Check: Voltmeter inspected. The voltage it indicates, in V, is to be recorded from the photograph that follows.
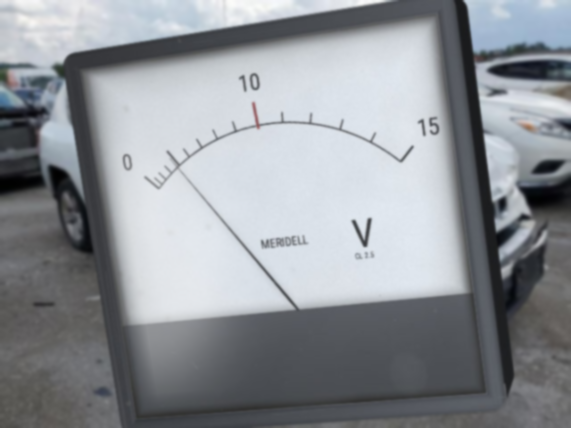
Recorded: 5 V
